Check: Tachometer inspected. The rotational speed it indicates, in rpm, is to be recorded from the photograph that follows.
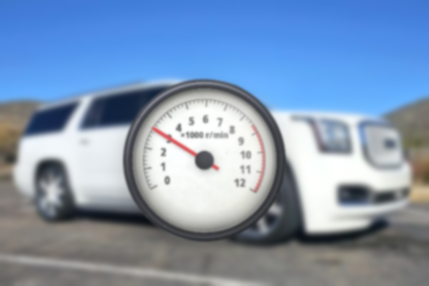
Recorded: 3000 rpm
